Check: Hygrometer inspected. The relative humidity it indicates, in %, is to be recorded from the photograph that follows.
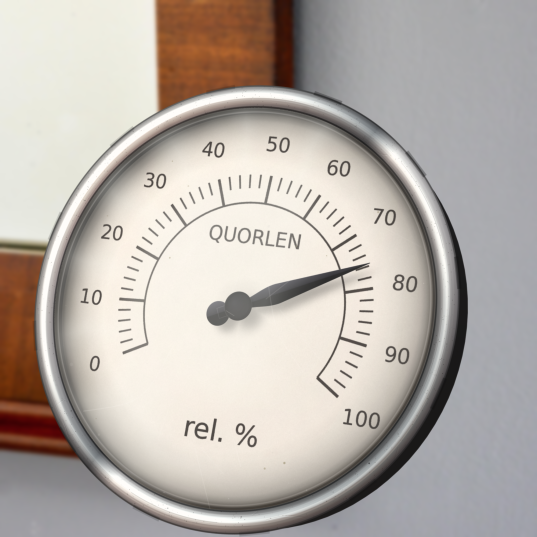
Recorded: 76 %
